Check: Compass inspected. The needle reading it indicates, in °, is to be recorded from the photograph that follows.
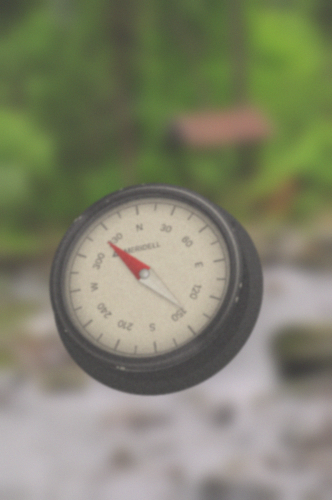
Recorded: 322.5 °
